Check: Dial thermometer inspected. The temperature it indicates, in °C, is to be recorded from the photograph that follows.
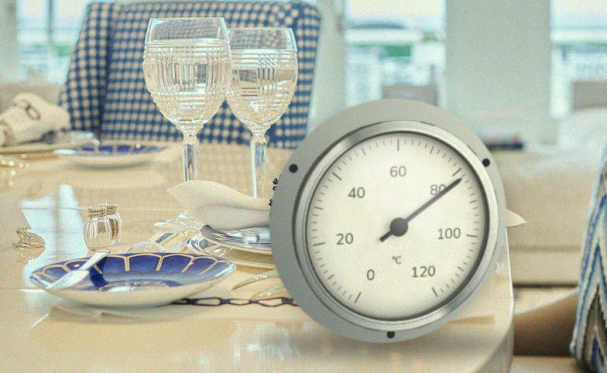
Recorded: 82 °C
